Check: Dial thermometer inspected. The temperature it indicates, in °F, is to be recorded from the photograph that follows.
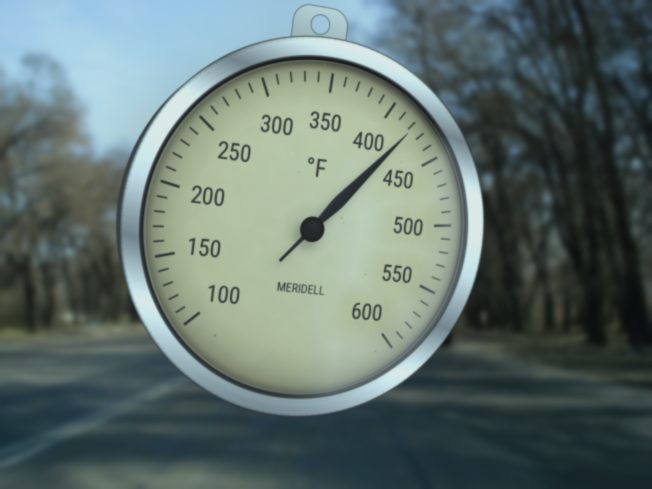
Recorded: 420 °F
